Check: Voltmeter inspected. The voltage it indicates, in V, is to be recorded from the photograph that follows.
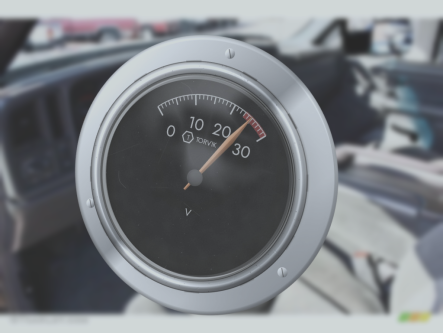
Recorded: 25 V
